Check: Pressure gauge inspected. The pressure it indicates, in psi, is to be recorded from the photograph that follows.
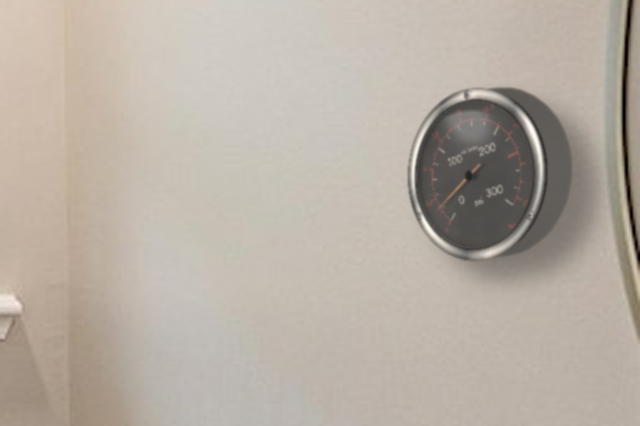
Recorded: 20 psi
